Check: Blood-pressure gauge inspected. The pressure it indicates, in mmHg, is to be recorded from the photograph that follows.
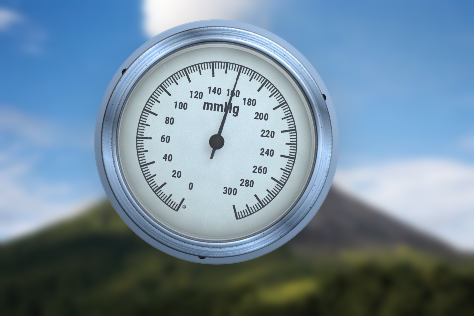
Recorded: 160 mmHg
